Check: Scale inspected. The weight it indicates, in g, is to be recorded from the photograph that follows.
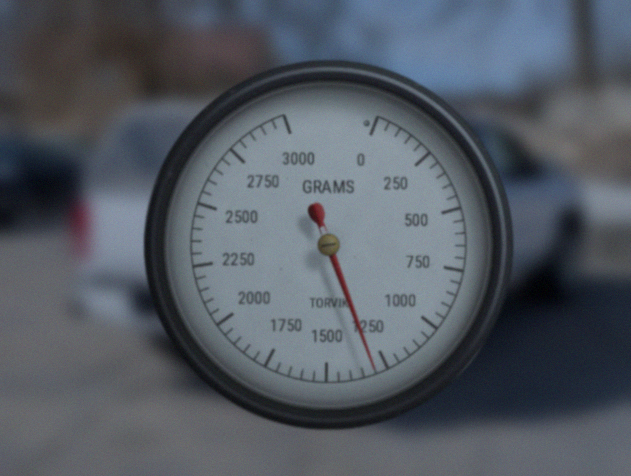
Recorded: 1300 g
